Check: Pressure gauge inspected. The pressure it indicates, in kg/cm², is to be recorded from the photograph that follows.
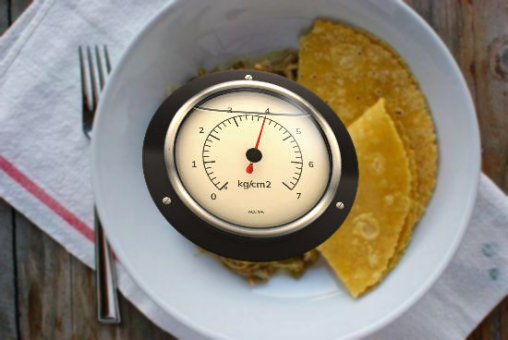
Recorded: 4 kg/cm²
